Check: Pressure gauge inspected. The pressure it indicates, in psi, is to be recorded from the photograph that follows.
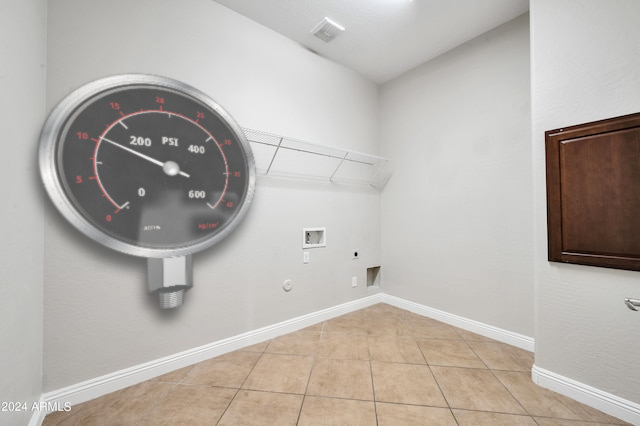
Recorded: 150 psi
